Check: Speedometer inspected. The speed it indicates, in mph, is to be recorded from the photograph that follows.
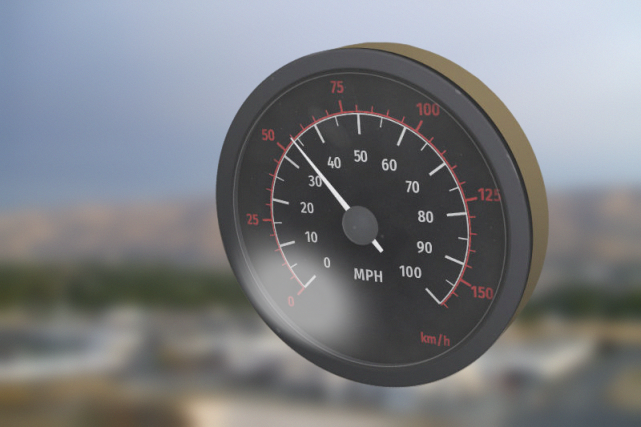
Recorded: 35 mph
